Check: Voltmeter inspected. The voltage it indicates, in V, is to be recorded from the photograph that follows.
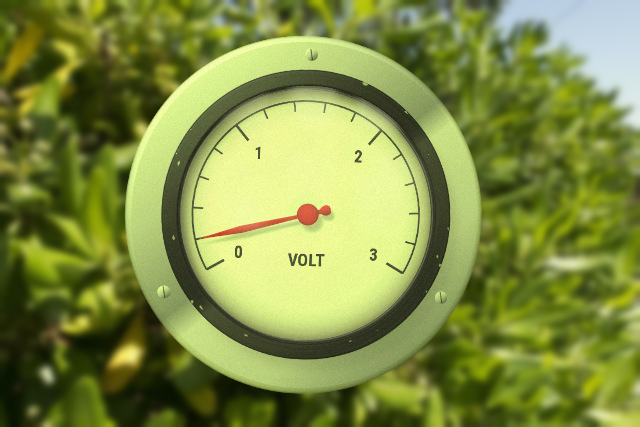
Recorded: 0.2 V
